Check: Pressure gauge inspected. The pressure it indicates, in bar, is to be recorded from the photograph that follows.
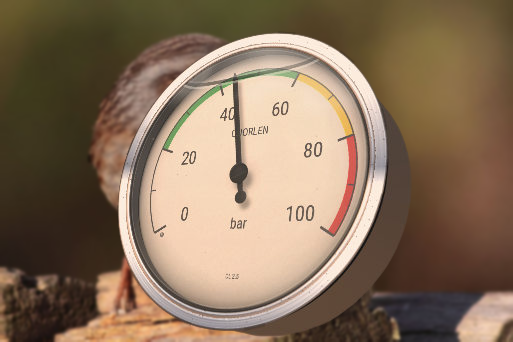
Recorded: 45 bar
